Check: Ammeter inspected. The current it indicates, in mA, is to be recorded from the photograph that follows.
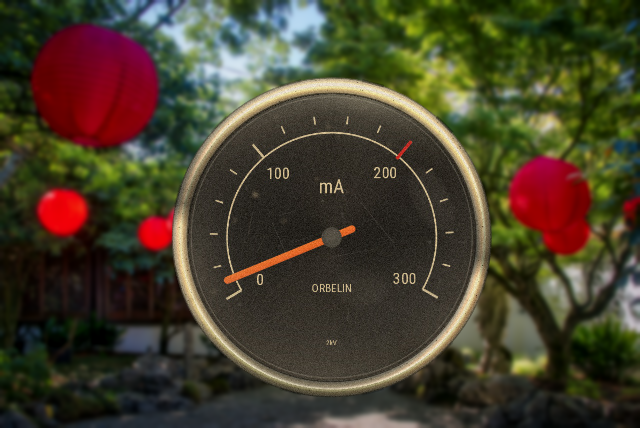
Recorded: 10 mA
